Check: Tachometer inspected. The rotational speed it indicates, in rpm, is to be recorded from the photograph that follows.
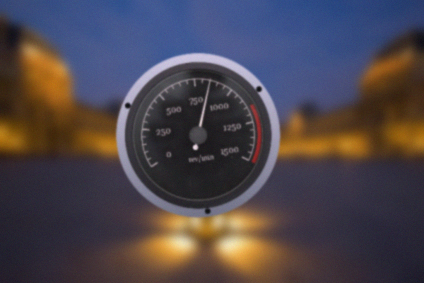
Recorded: 850 rpm
